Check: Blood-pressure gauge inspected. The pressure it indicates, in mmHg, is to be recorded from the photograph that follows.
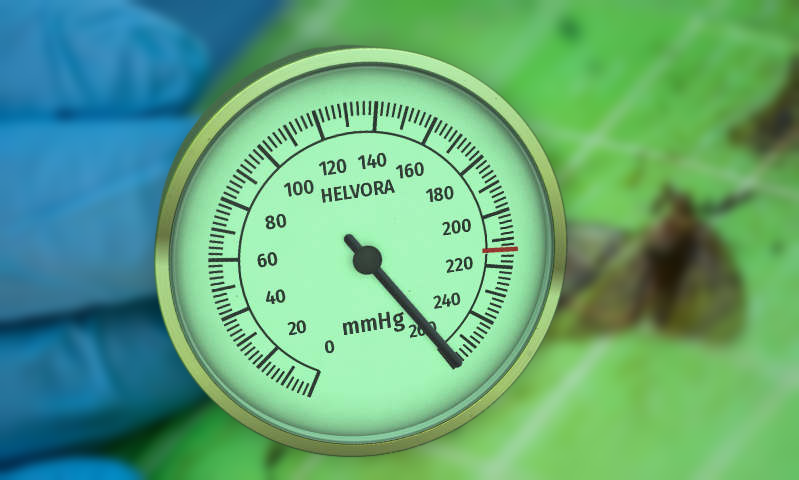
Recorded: 258 mmHg
